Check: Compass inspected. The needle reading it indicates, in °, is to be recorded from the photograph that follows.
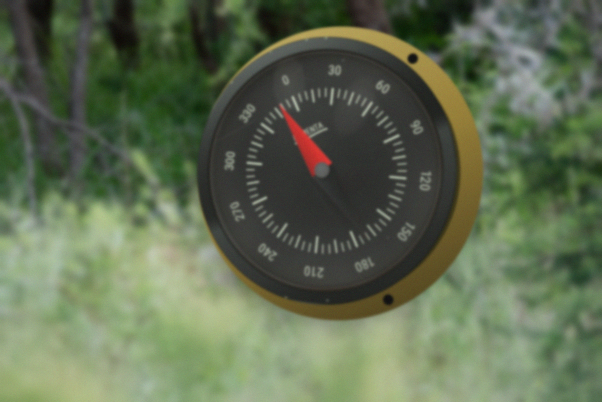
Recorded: 350 °
